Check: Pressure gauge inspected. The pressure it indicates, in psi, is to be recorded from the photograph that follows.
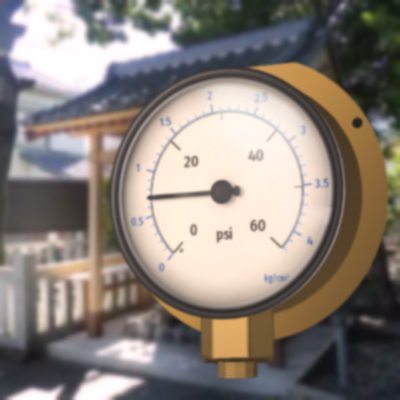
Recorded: 10 psi
